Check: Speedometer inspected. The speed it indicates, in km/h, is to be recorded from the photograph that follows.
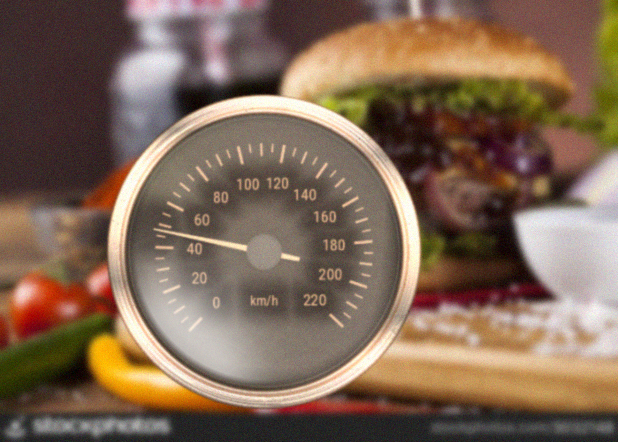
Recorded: 47.5 km/h
